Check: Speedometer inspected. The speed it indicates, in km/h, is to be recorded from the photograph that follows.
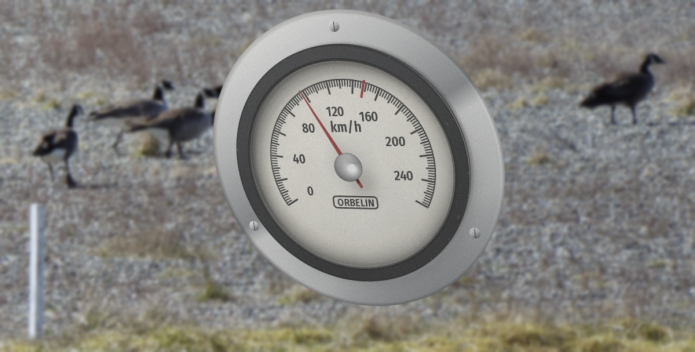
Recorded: 100 km/h
